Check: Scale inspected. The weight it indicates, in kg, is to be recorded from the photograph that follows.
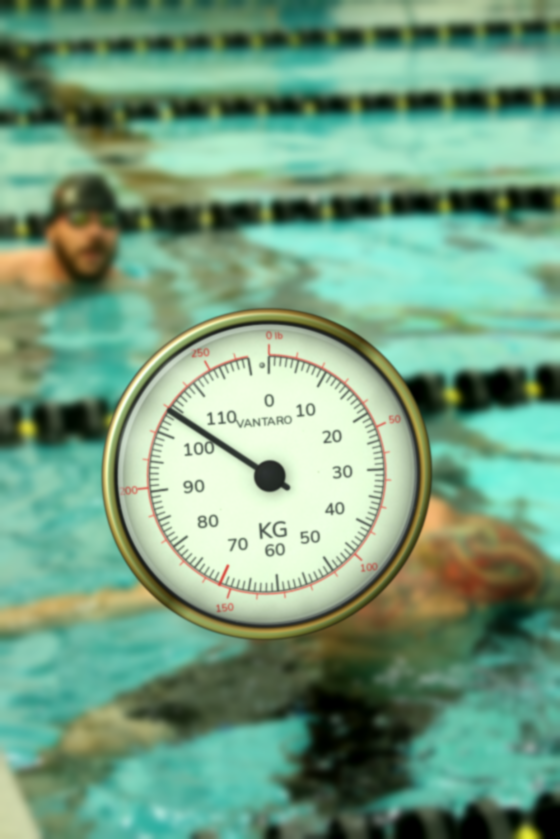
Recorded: 104 kg
